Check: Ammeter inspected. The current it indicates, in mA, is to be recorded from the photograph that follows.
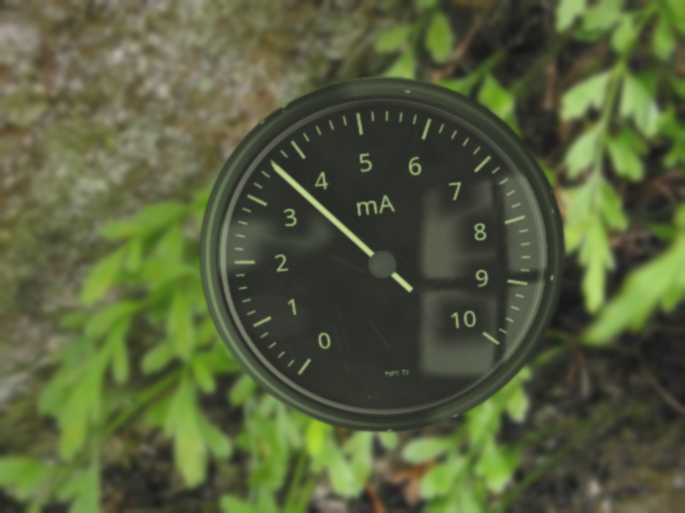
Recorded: 3.6 mA
